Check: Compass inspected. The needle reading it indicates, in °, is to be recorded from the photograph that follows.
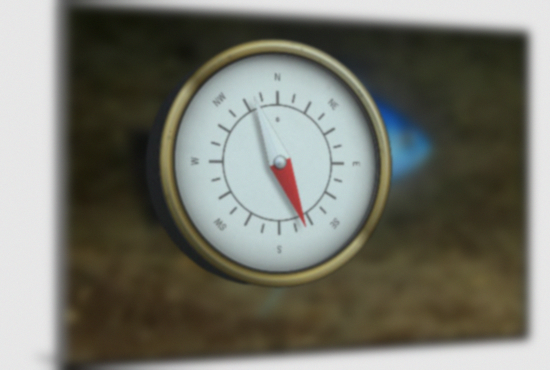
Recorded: 157.5 °
